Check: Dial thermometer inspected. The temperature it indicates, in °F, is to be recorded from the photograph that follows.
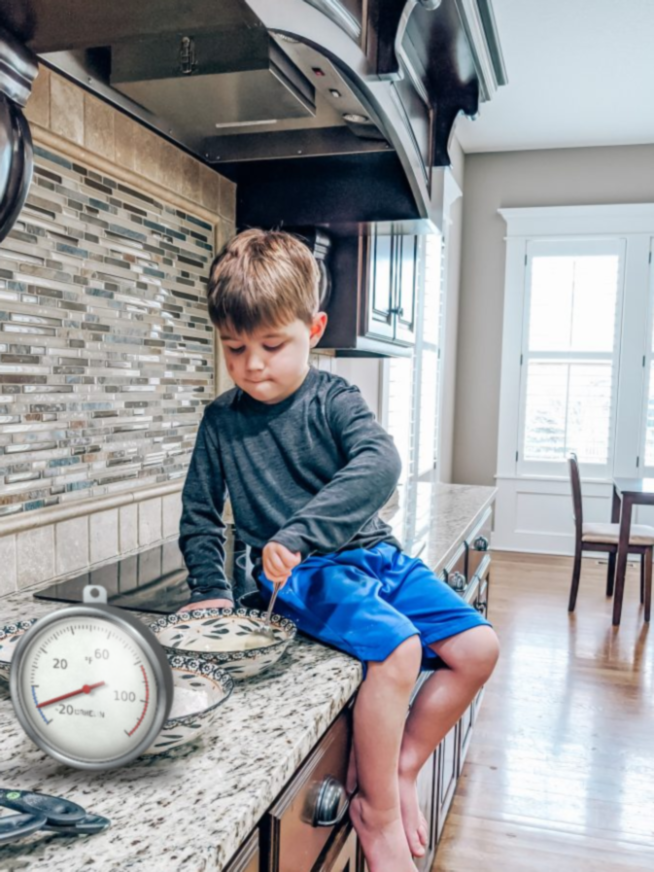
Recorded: -10 °F
